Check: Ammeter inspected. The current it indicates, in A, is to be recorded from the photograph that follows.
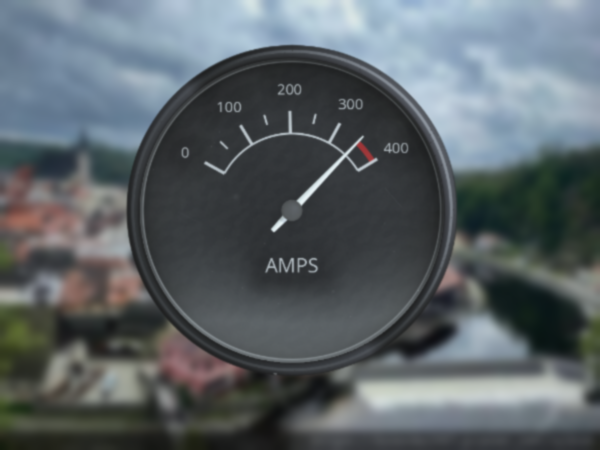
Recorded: 350 A
